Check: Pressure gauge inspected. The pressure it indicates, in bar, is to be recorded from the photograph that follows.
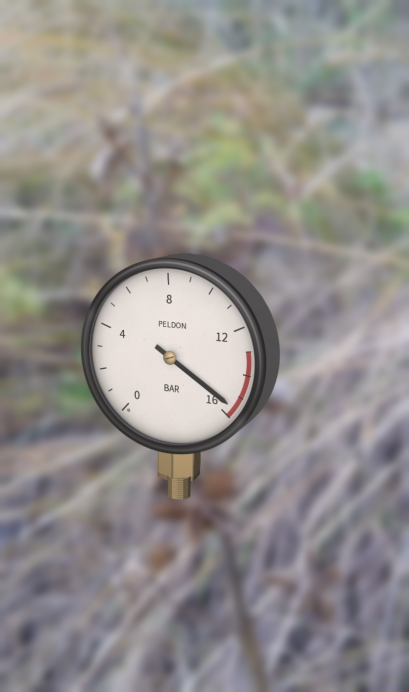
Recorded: 15.5 bar
